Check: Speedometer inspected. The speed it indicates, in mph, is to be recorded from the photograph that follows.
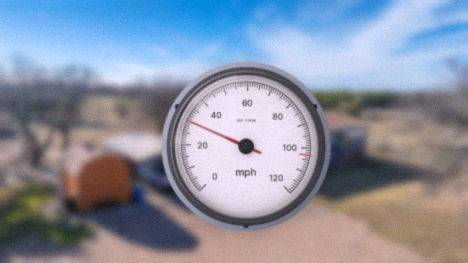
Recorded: 30 mph
